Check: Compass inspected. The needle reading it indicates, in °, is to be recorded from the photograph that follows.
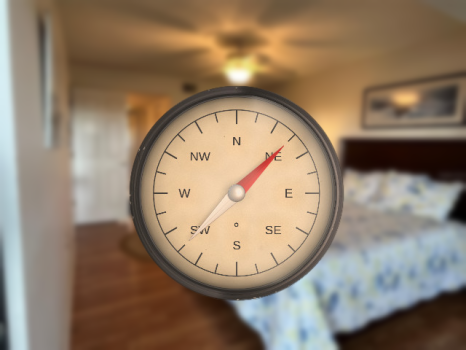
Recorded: 45 °
